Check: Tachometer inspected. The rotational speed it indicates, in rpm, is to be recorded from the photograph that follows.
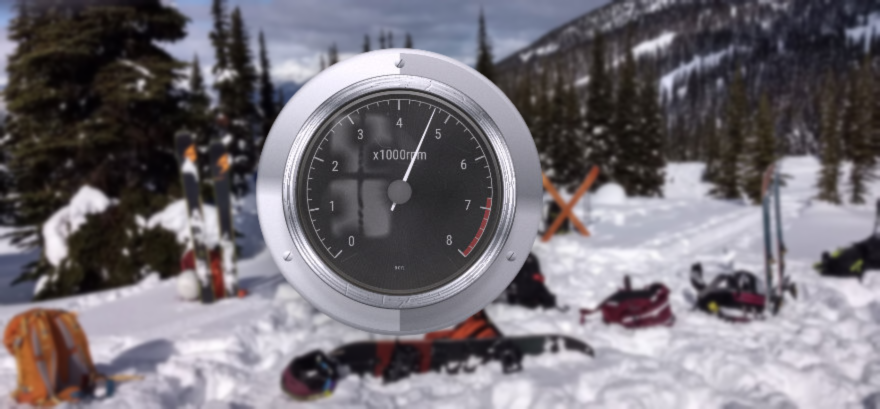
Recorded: 4700 rpm
